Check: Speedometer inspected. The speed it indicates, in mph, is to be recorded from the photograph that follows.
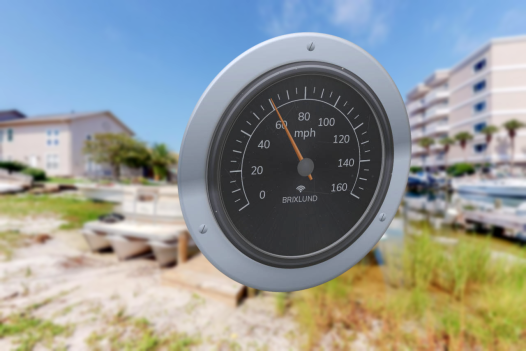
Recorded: 60 mph
